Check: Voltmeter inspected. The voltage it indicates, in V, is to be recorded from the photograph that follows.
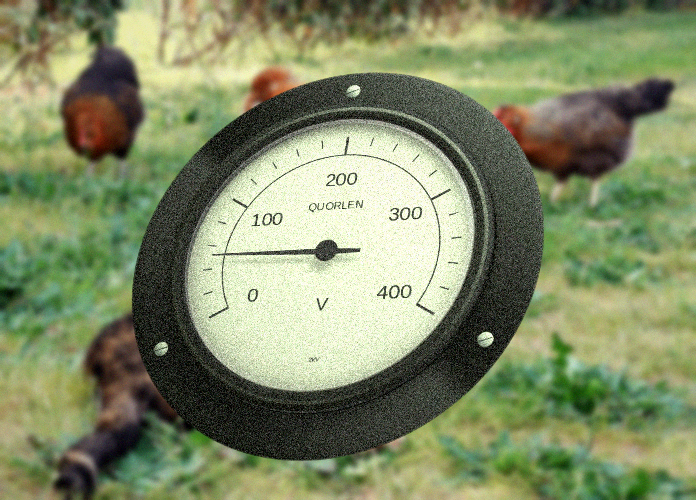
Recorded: 50 V
